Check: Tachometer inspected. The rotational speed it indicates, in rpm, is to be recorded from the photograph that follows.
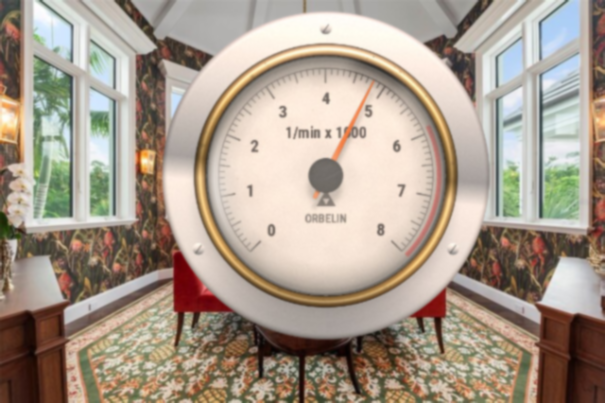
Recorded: 4800 rpm
